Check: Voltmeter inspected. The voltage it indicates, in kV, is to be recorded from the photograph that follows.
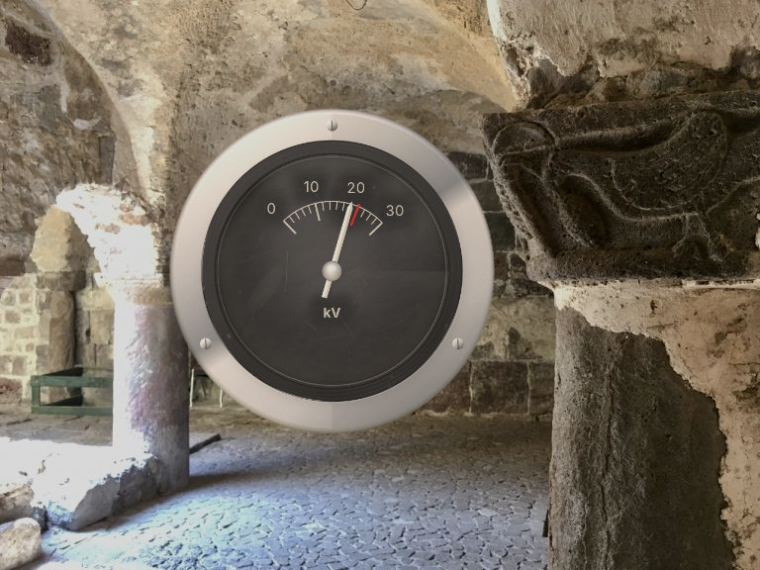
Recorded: 20 kV
